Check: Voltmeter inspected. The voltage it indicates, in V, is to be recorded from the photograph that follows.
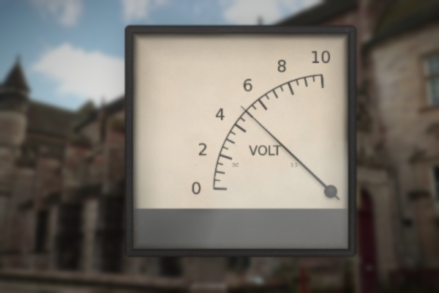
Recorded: 5 V
